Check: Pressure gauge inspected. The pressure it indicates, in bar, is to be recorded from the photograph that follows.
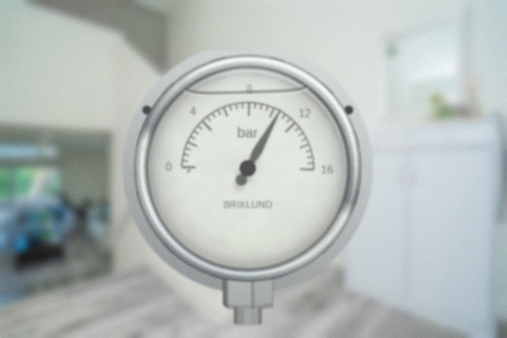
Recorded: 10.5 bar
